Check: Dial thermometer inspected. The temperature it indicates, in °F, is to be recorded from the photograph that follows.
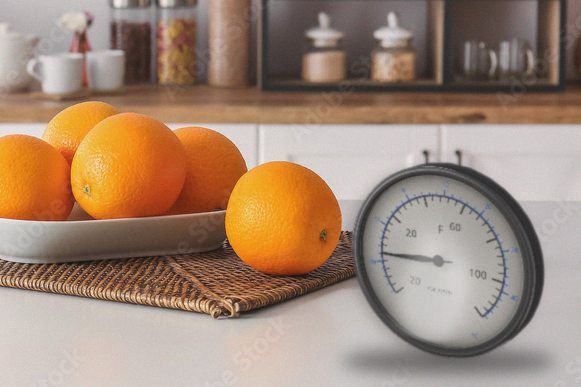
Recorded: 0 °F
